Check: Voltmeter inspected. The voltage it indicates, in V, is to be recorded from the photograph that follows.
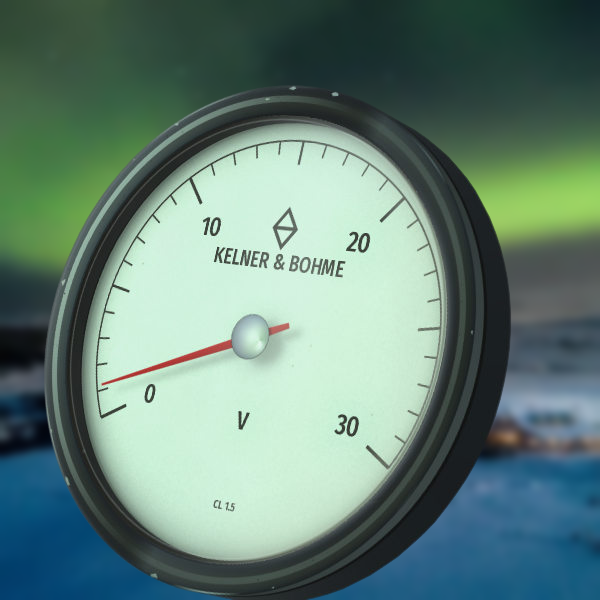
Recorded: 1 V
